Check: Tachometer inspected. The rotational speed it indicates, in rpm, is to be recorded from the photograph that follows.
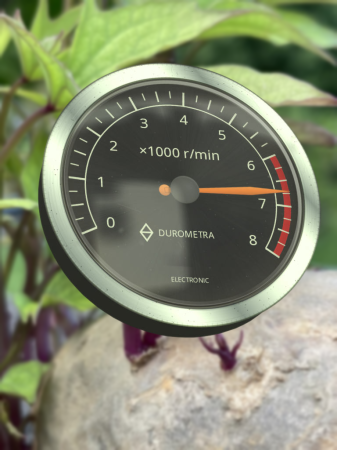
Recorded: 6750 rpm
